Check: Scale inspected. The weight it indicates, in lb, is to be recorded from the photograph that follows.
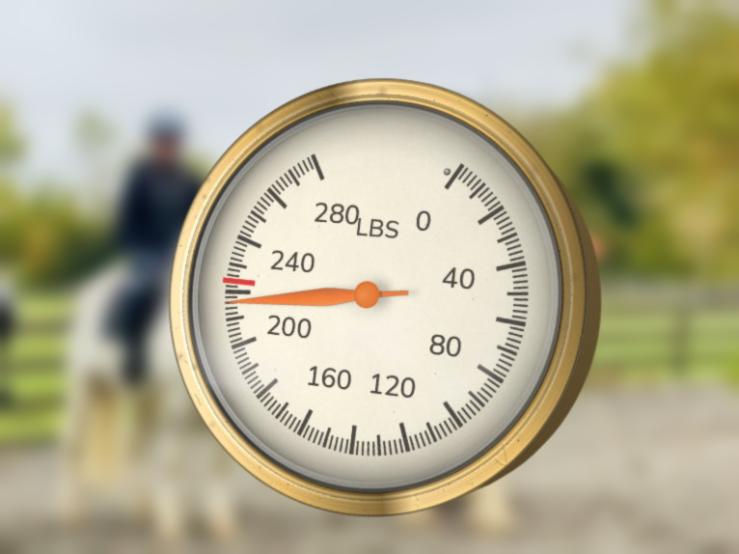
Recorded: 216 lb
